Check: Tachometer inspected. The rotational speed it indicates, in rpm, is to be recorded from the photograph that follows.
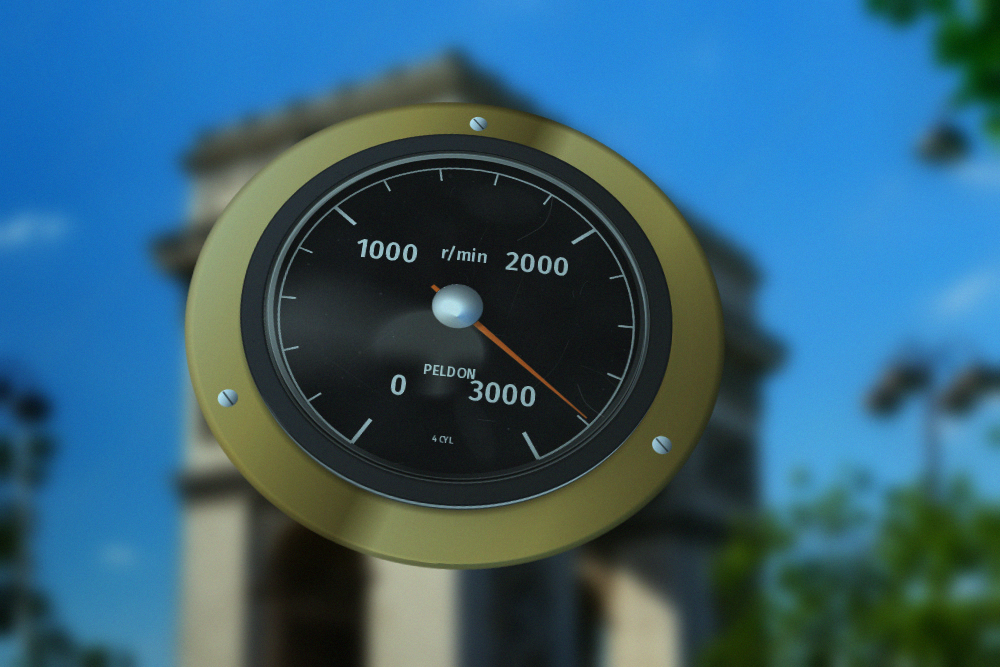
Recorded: 2800 rpm
